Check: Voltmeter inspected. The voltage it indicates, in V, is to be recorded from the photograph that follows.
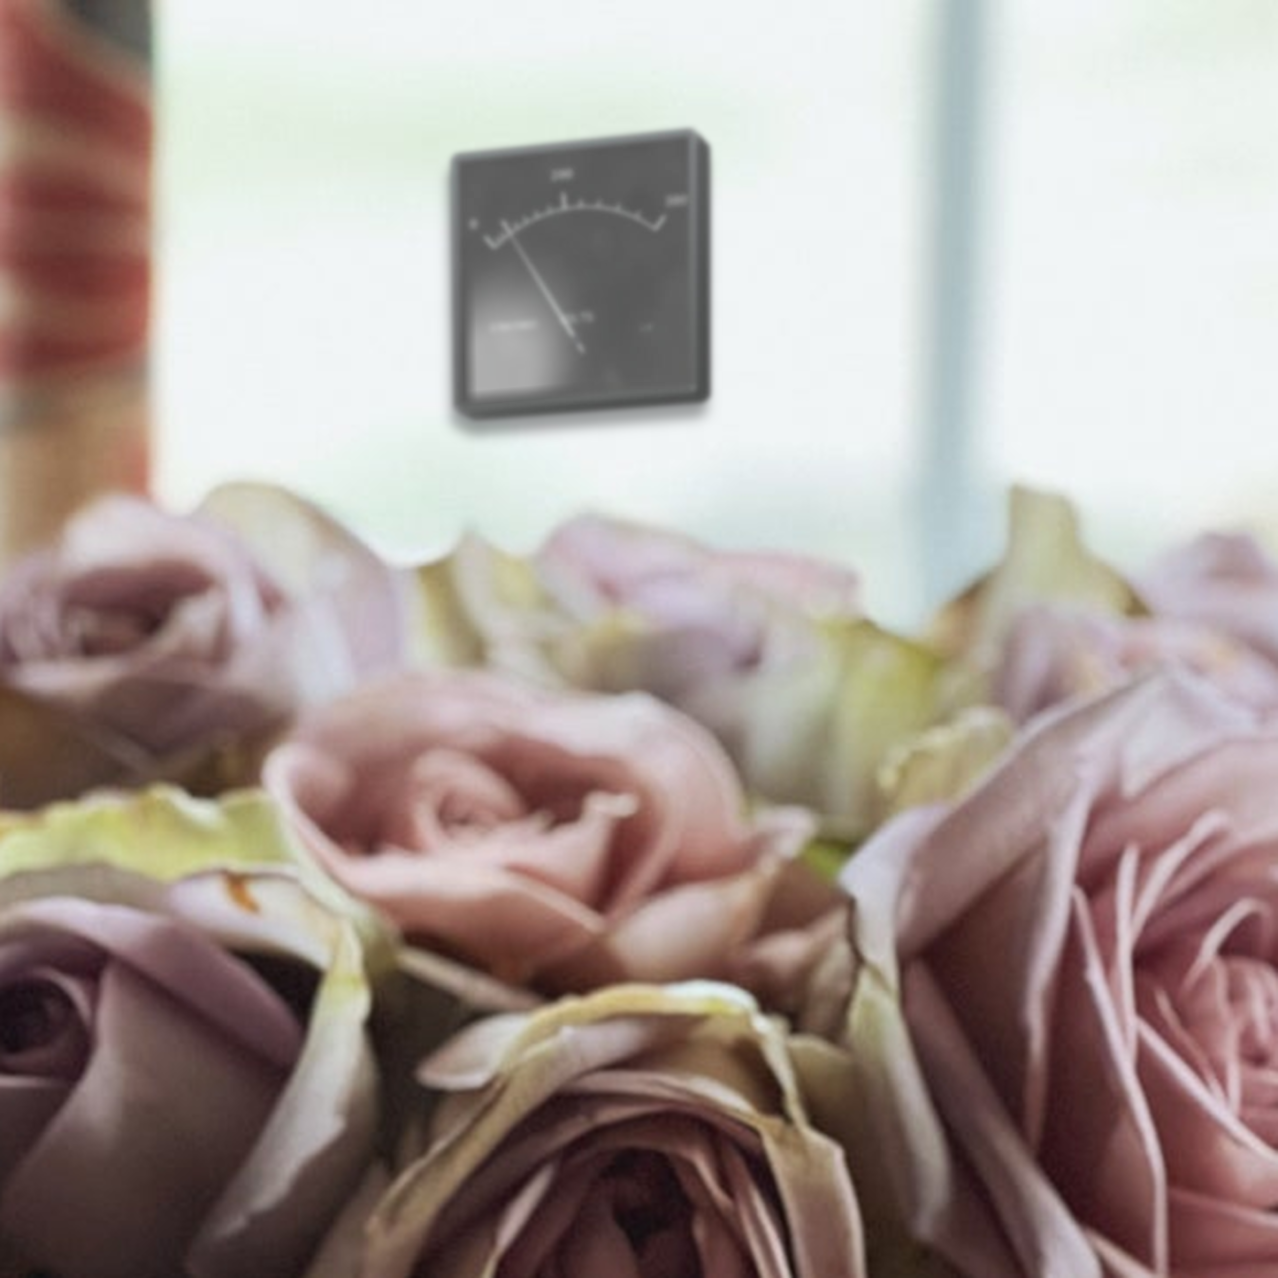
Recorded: 100 V
